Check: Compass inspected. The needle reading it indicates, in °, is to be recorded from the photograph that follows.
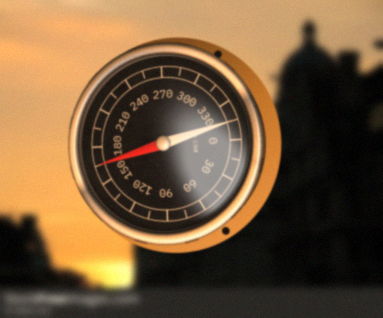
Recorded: 165 °
